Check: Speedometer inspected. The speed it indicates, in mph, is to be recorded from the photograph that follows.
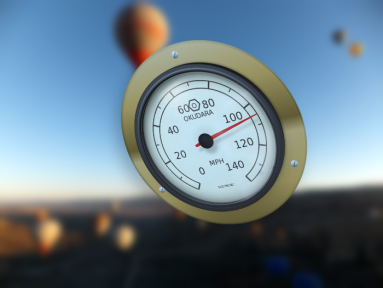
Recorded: 105 mph
